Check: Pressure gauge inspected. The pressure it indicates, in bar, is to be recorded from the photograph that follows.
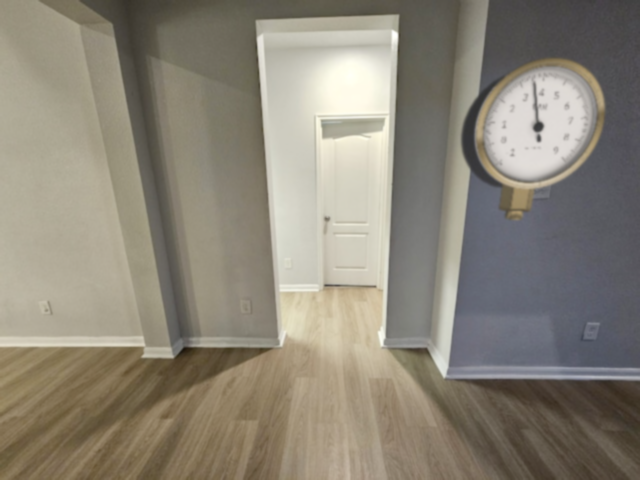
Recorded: 3.5 bar
